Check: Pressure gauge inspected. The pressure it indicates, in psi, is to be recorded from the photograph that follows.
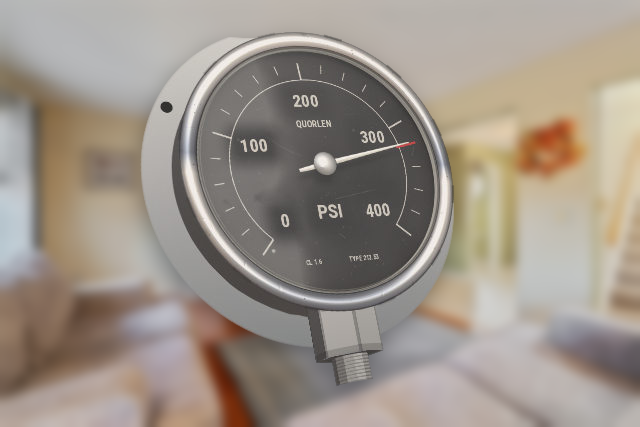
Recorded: 320 psi
